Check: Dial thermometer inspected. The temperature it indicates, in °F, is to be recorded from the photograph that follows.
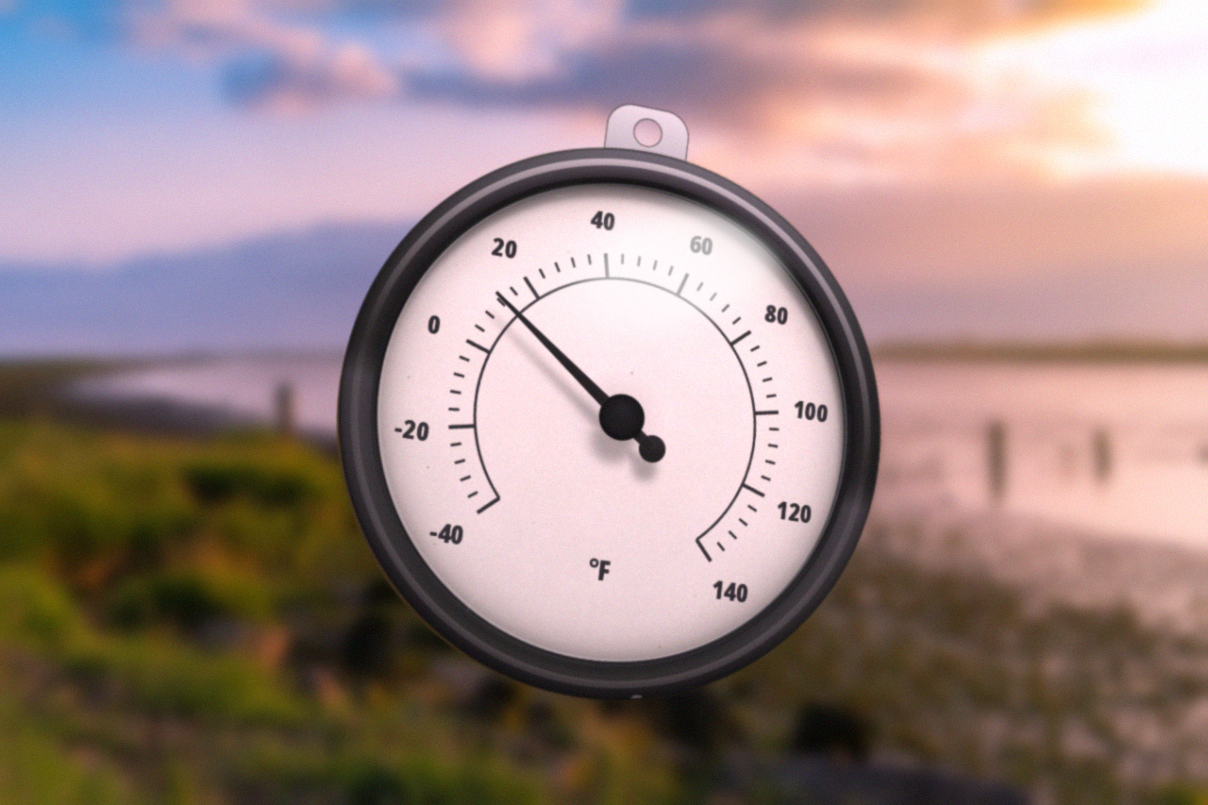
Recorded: 12 °F
